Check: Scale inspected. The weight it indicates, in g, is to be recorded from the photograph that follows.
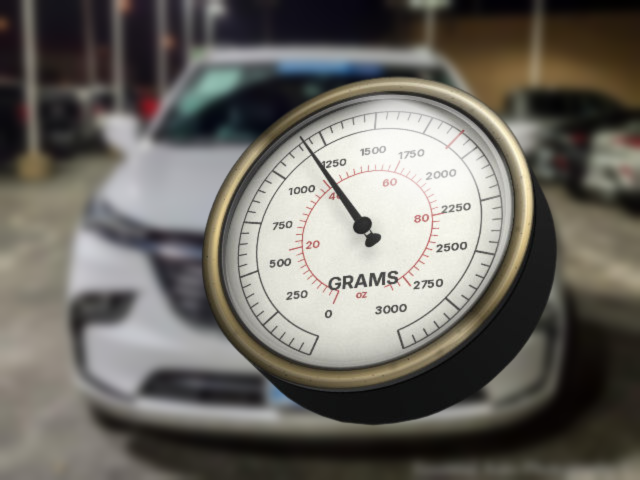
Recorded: 1175 g
